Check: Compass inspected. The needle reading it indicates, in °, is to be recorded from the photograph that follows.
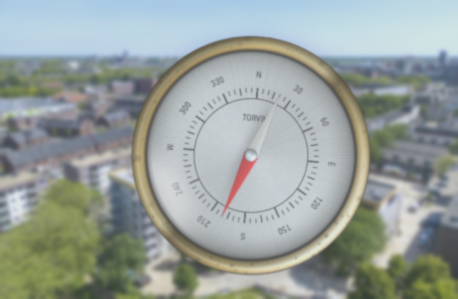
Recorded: 200 °
